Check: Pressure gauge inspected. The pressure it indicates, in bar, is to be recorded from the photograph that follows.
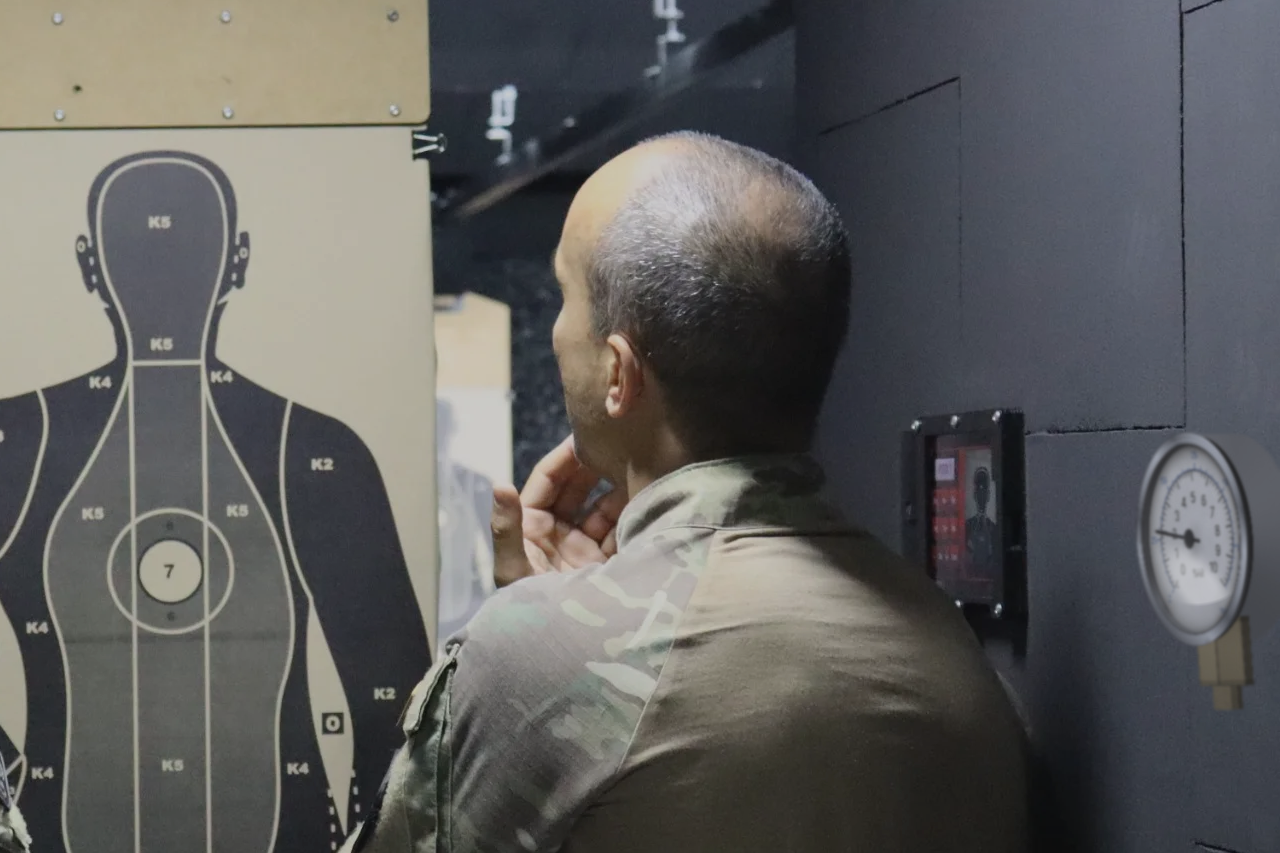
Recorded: 2 bar
